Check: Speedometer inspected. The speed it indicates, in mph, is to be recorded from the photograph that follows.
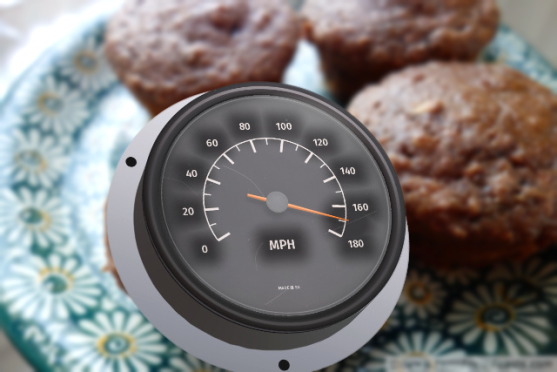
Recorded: 170 mph
